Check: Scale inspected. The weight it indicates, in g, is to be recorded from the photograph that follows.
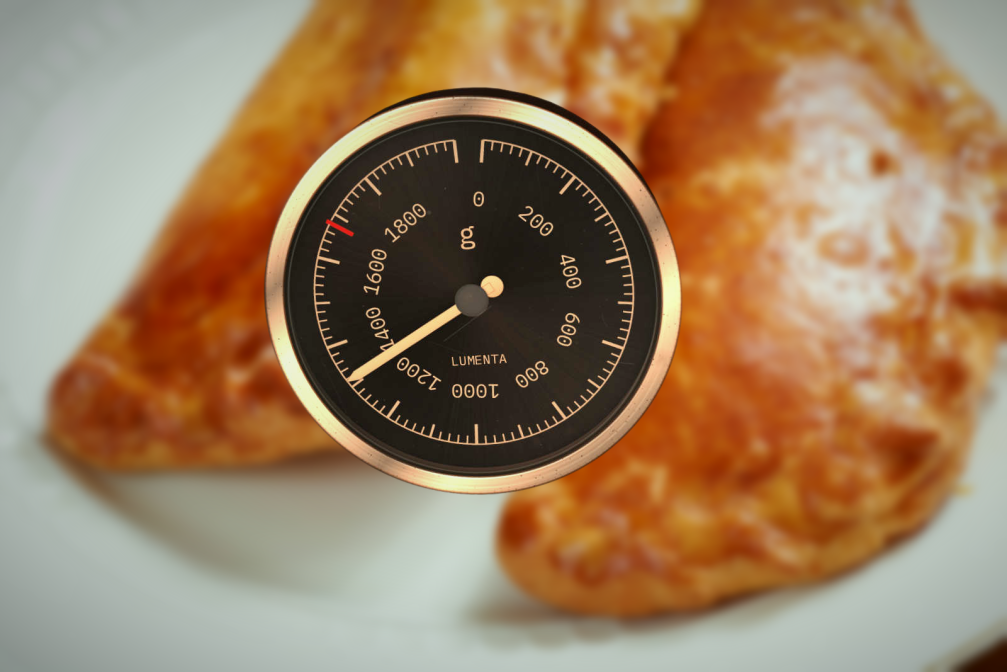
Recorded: 1320 g
